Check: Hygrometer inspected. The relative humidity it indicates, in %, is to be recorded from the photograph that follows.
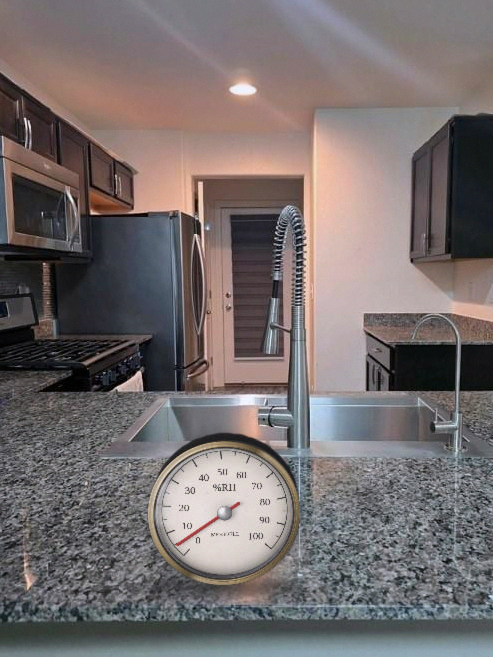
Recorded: 5 %
